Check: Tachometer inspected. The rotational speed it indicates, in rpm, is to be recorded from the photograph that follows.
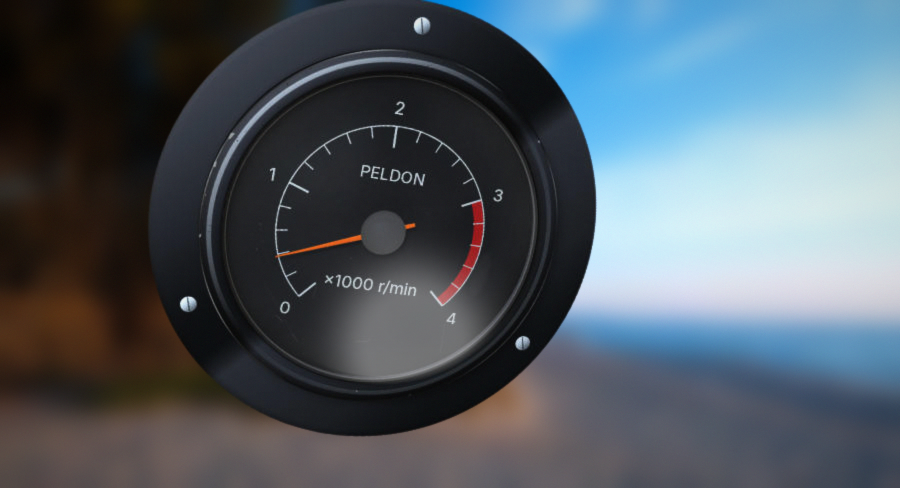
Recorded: 400 rpm
